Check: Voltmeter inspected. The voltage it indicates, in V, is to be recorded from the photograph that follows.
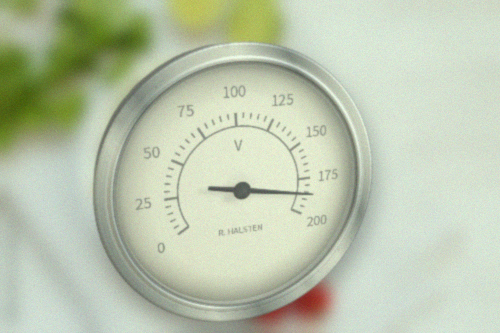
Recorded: 185 V
